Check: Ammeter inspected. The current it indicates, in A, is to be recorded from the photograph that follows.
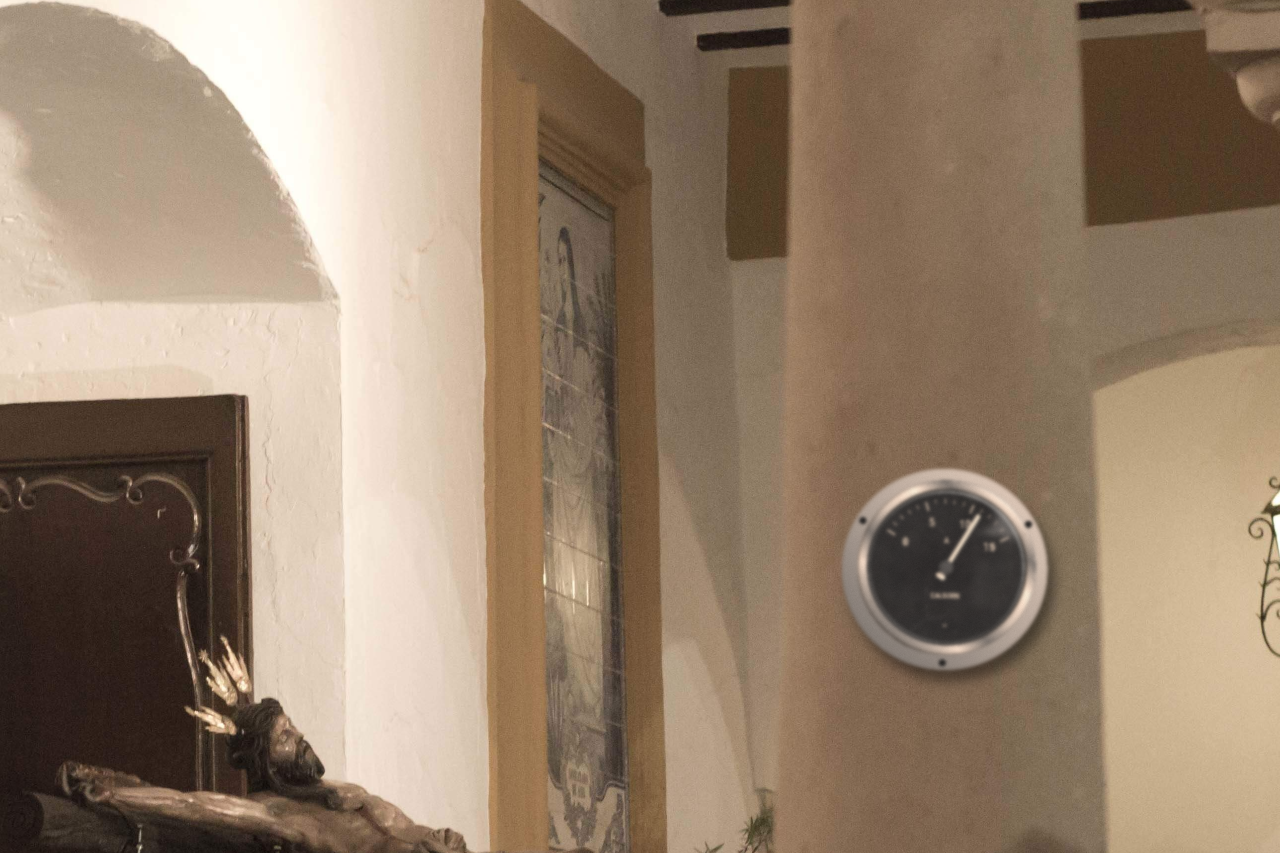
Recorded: 11 A
